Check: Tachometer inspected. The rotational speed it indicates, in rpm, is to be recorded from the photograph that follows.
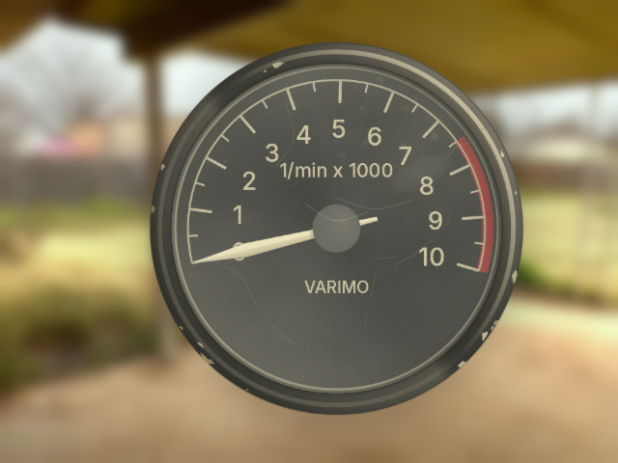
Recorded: 0 rpm
